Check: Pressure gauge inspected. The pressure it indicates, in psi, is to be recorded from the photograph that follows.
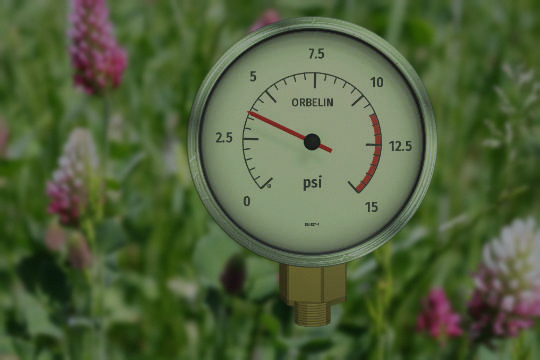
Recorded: 3.75 psi
